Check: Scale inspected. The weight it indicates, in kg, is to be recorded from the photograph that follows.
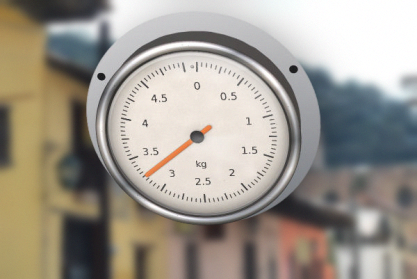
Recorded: 3.25 kg
